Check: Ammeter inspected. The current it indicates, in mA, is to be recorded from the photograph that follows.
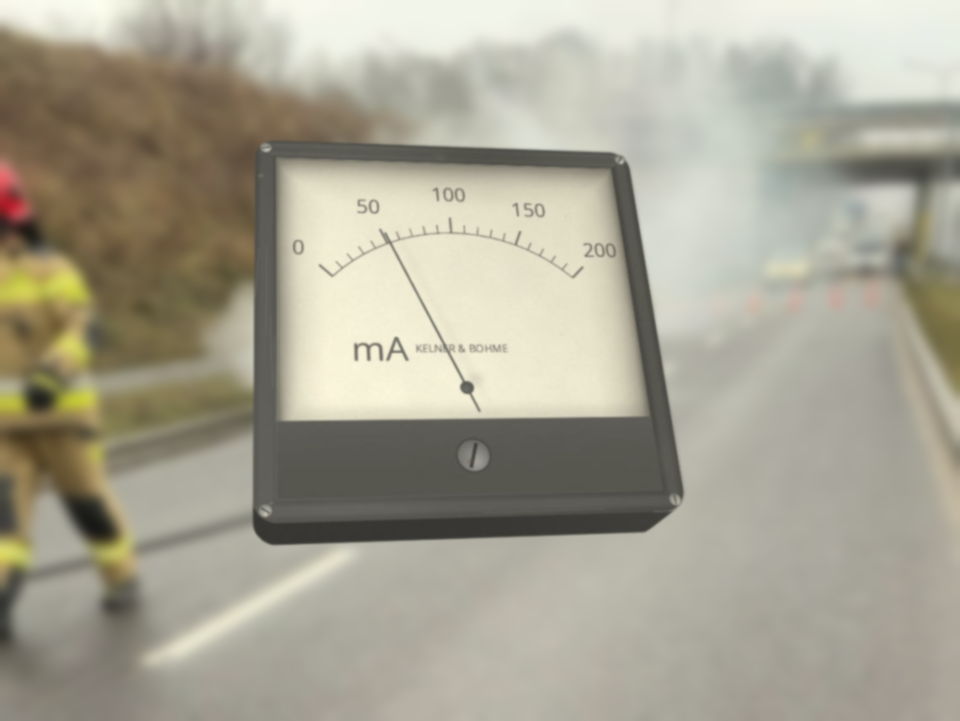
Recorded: 50 mA
